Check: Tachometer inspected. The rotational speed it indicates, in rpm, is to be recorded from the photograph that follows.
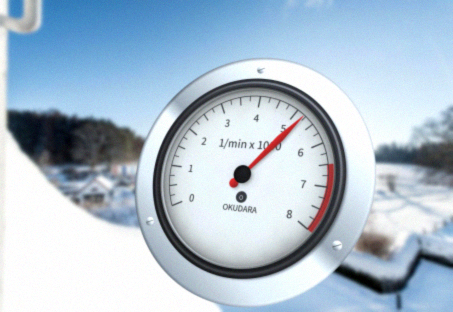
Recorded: 5250 rpm
